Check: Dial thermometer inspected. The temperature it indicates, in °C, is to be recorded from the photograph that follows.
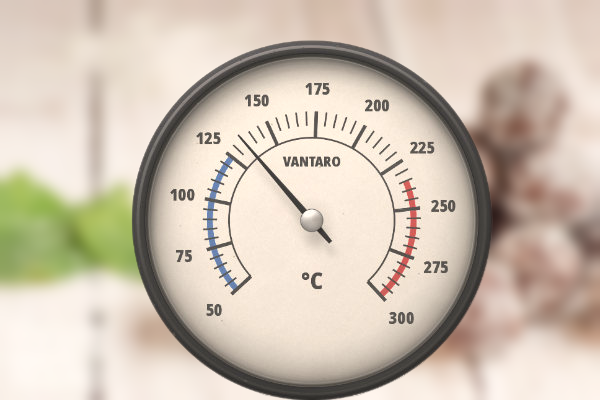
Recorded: 135 °C
